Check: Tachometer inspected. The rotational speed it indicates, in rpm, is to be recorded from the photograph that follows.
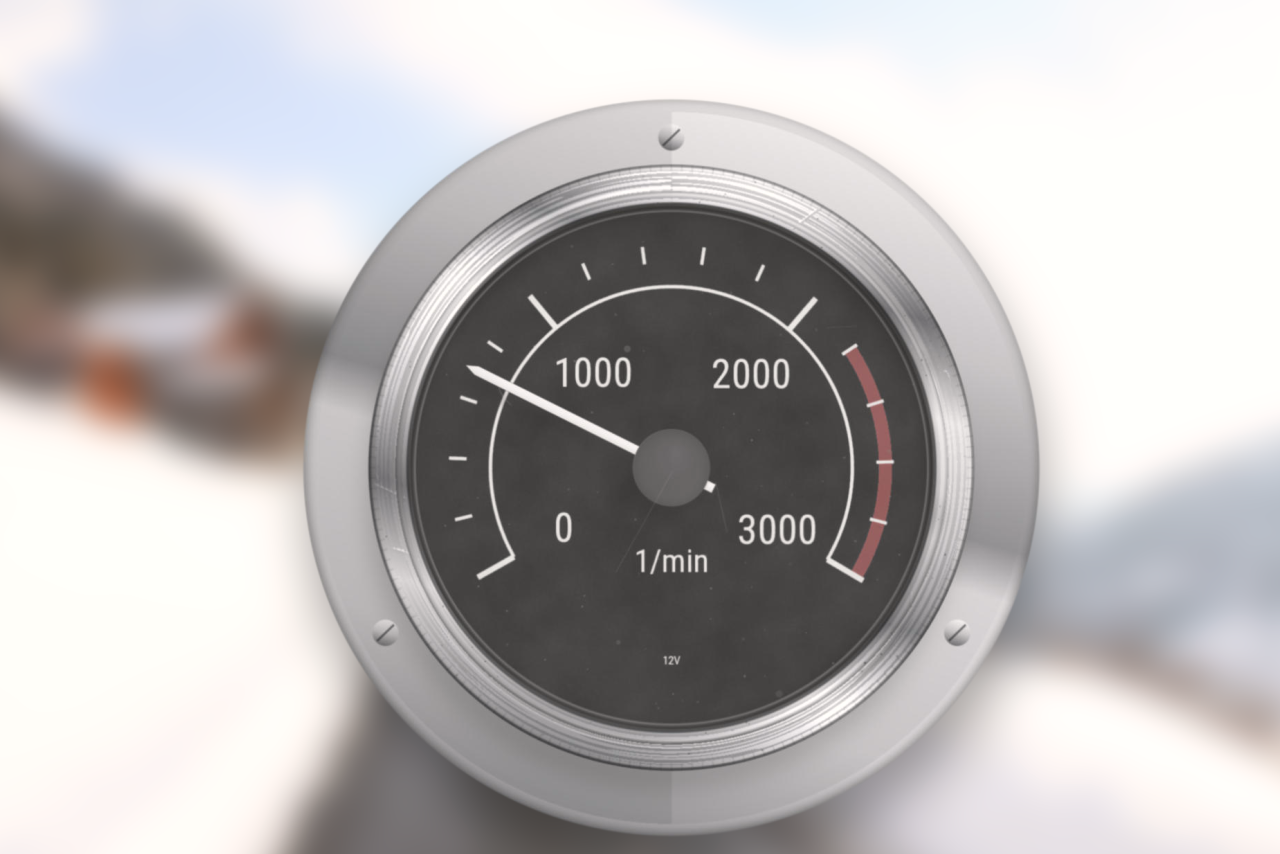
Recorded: 700 rpm
